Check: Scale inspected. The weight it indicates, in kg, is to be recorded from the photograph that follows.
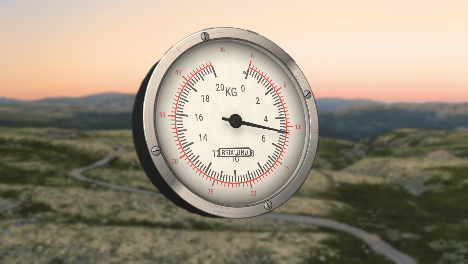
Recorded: 5 kg
